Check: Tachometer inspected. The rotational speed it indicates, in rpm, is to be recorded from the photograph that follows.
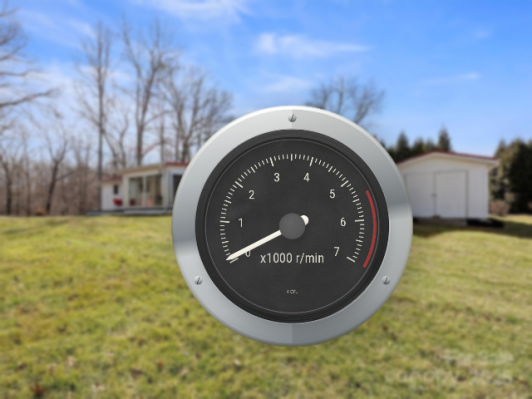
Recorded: 100 rpm
